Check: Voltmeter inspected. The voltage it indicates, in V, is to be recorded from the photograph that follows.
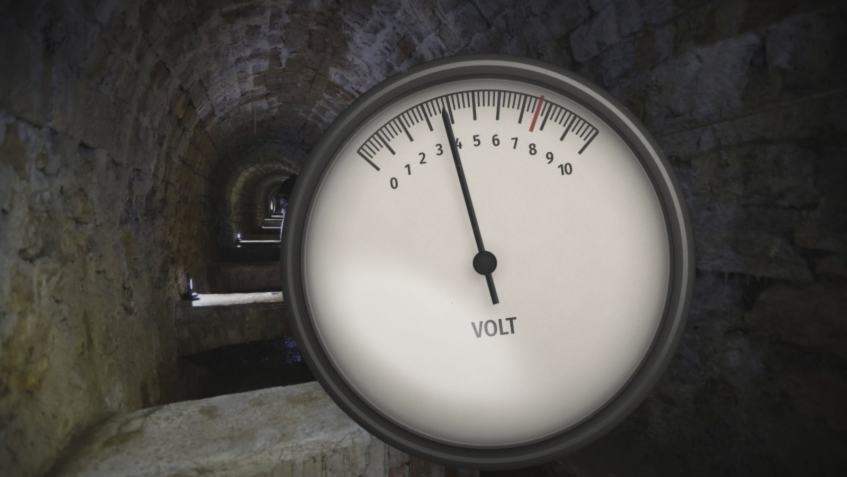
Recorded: 3.8 V
